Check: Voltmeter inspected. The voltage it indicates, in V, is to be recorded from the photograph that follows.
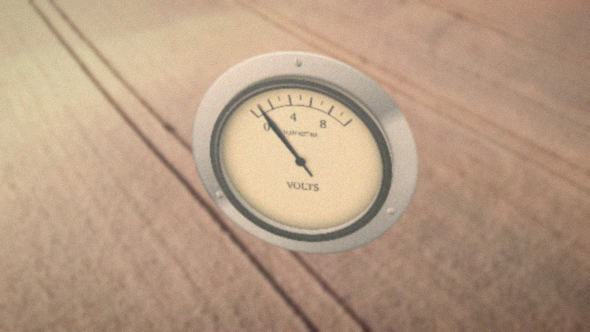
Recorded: 1 V
